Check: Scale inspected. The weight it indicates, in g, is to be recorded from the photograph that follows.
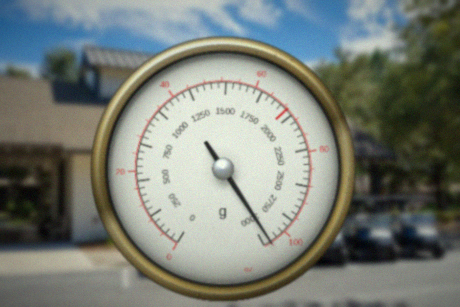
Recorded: 2950 g
